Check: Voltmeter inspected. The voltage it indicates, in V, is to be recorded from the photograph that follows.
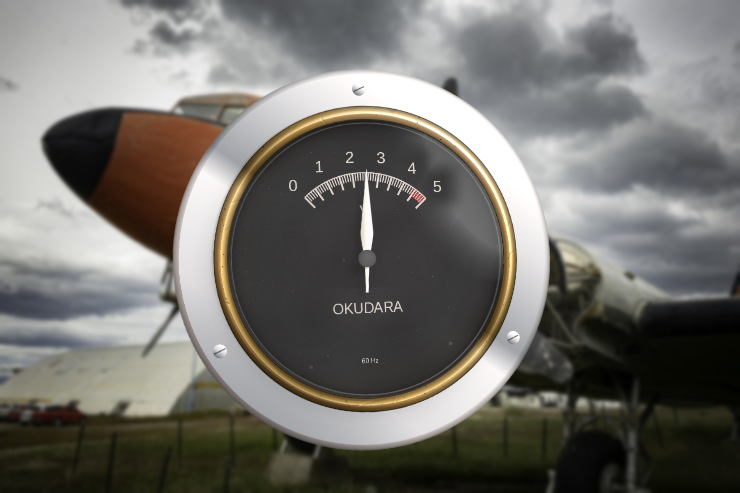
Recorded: 2.5 V
